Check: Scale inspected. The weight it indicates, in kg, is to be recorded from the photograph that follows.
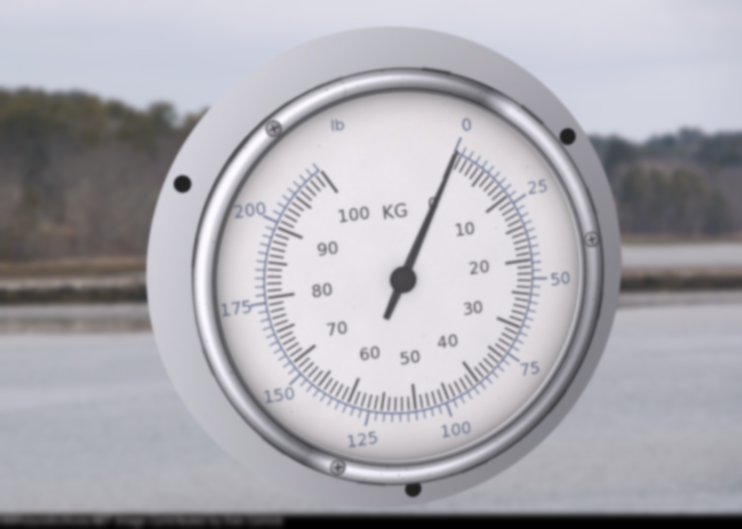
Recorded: 0 kg
